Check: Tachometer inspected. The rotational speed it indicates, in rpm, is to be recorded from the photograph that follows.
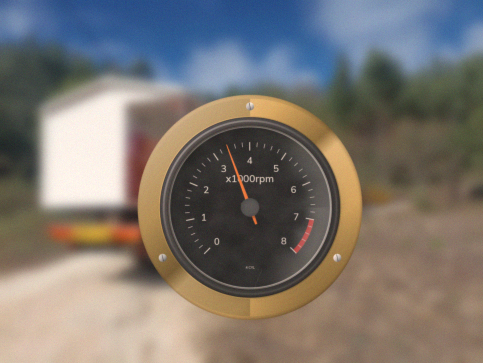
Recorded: 3400 rpm
